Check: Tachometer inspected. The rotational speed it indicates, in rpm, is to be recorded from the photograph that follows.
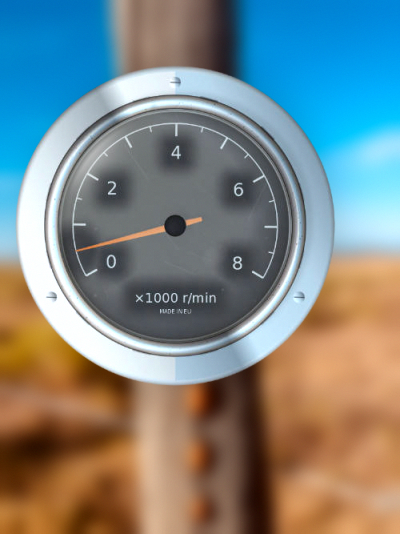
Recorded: 500 rpm
